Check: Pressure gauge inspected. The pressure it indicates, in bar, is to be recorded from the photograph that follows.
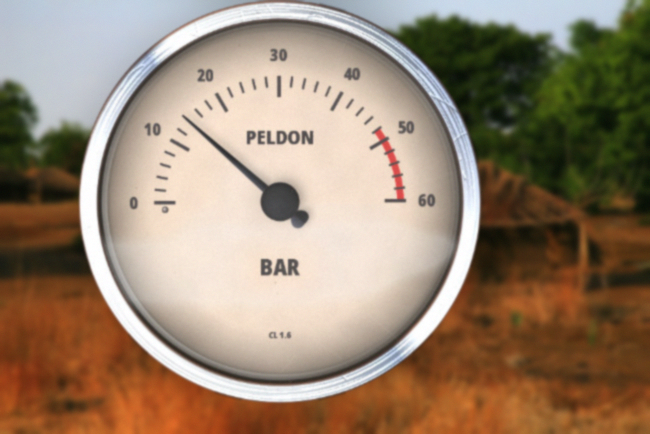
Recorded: 14 bar
